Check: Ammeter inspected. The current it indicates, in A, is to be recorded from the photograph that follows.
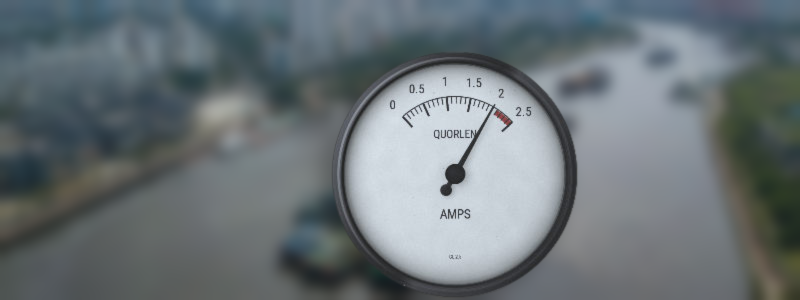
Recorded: 2 A
